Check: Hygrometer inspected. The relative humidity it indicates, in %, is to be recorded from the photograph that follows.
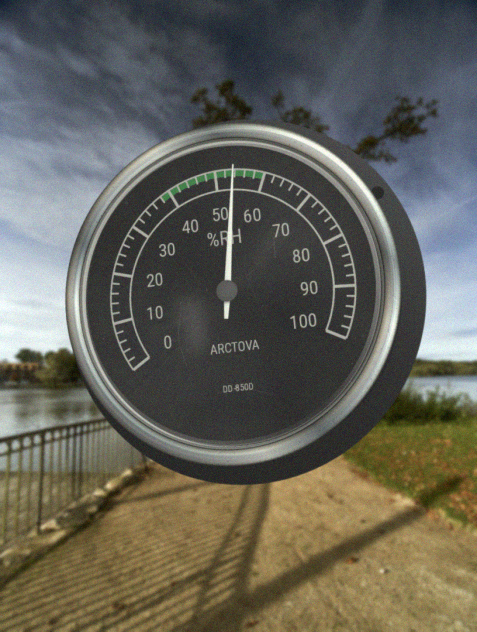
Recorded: 54 %
